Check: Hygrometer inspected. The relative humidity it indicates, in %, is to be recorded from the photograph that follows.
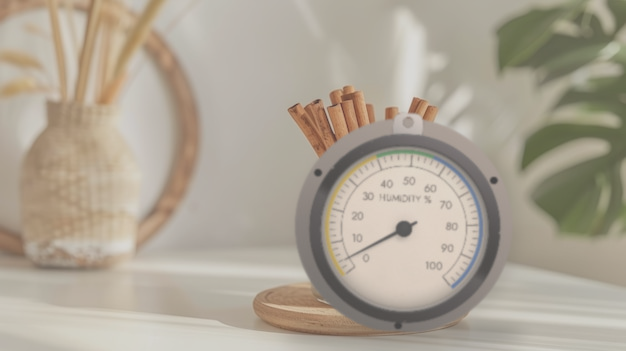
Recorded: 4 %
